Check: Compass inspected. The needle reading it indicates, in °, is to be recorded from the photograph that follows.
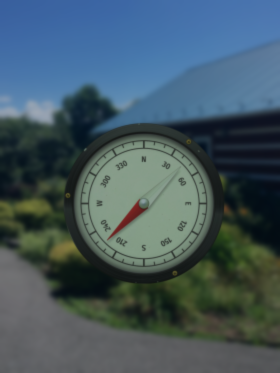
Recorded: 225 °
